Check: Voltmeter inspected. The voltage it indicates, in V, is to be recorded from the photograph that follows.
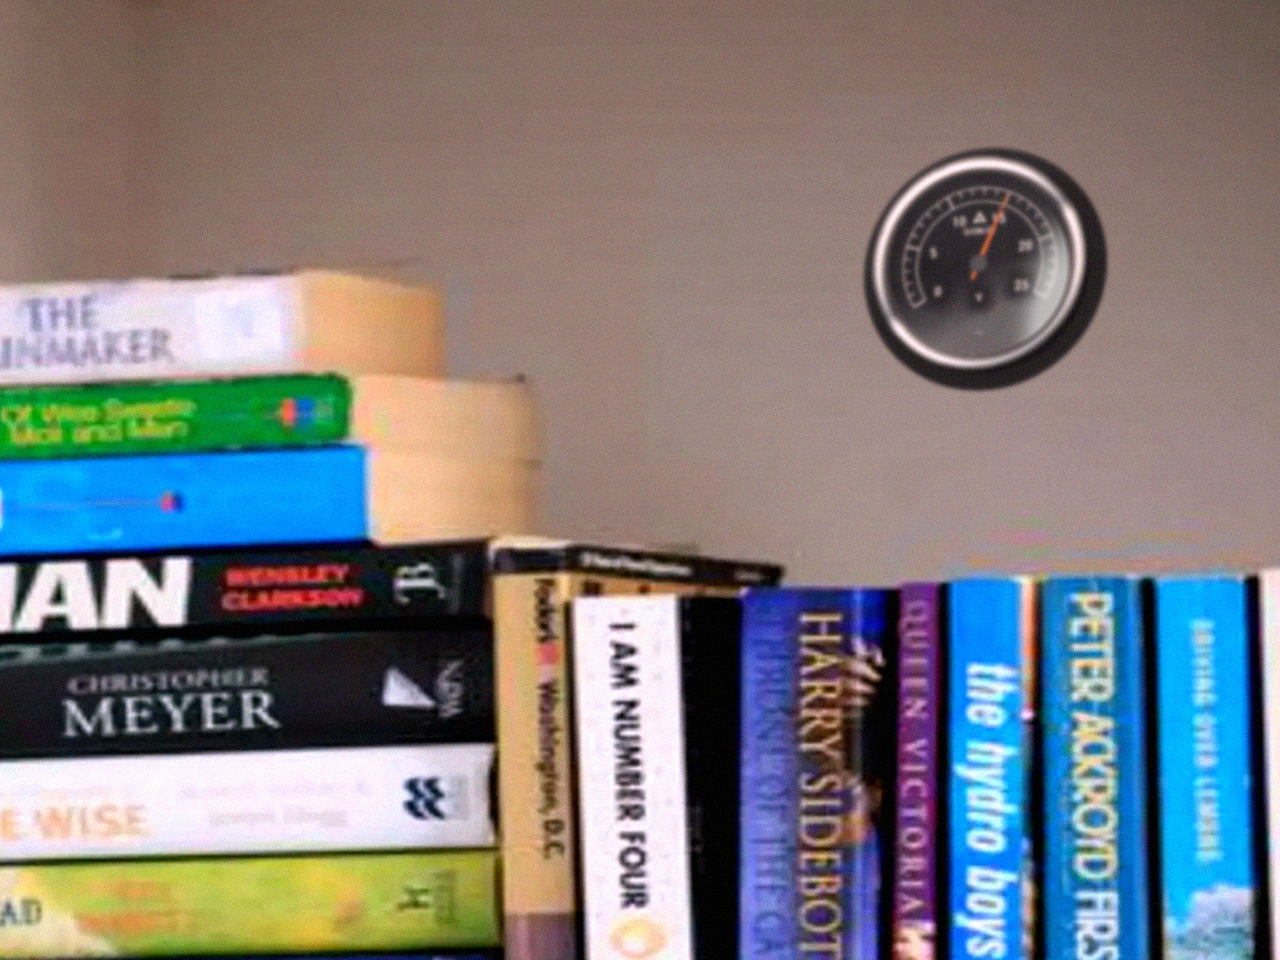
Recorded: 15 V
